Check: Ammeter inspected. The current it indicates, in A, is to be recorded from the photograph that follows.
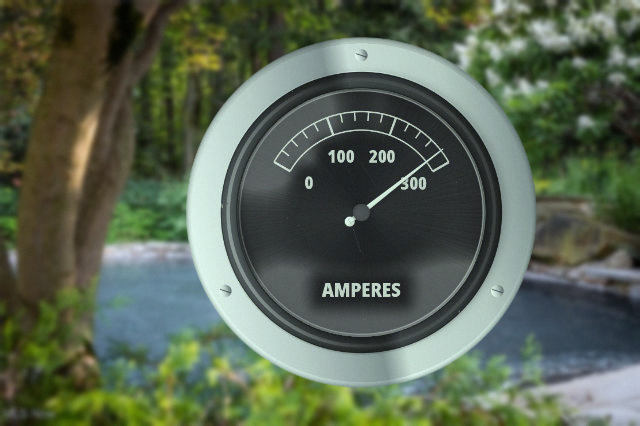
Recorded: 280 A
